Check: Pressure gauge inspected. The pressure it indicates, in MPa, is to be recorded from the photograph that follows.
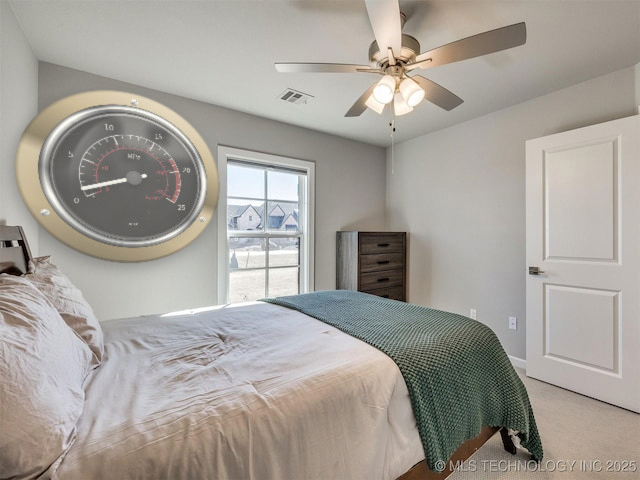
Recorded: 1 MPa
